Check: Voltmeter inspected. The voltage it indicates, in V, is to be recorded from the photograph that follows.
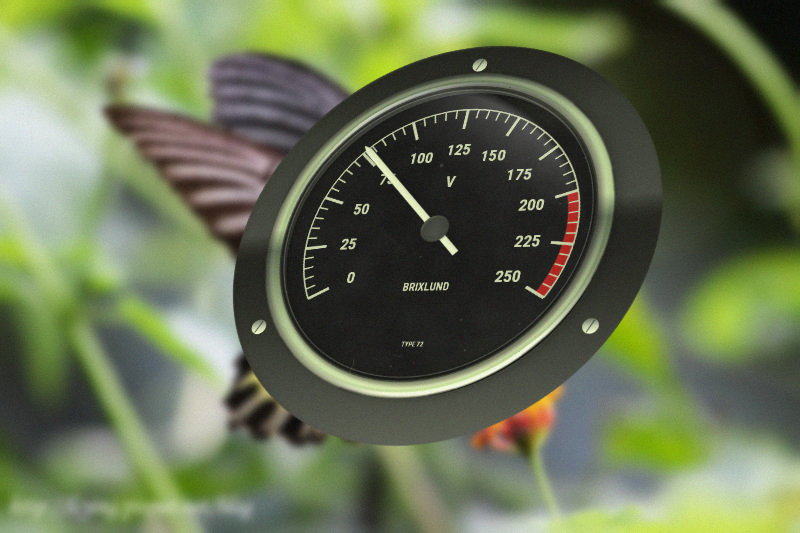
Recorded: 77.5 V
